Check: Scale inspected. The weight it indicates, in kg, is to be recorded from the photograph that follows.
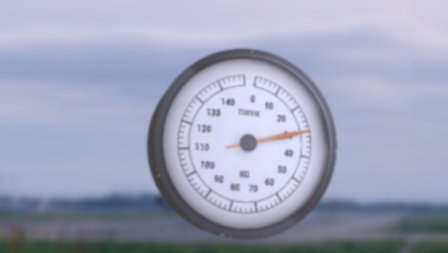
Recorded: 30 kg
